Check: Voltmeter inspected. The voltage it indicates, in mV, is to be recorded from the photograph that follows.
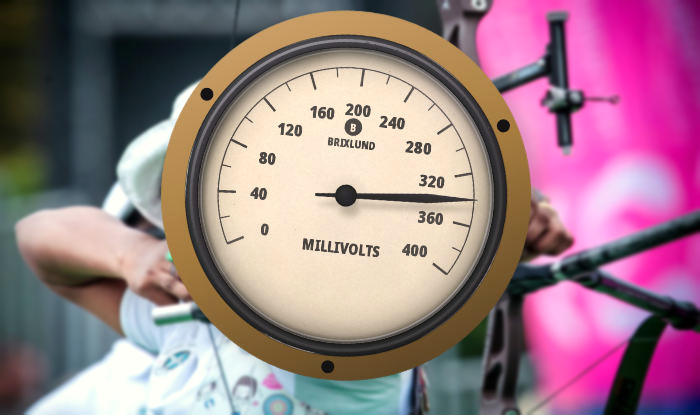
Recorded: 340 mV
